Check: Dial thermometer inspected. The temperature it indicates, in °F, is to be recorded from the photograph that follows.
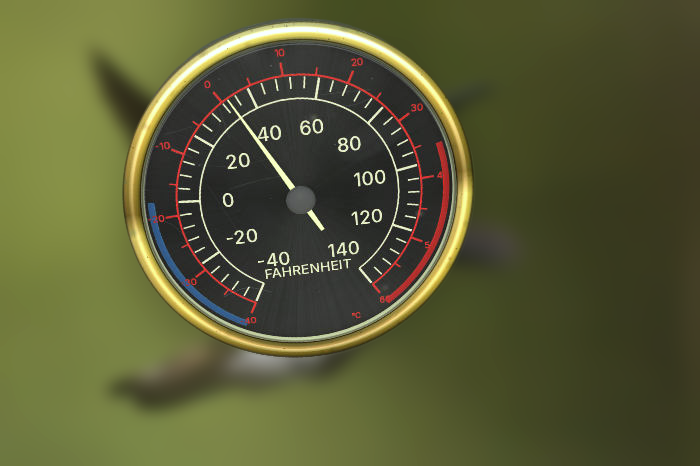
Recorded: 34 °F
